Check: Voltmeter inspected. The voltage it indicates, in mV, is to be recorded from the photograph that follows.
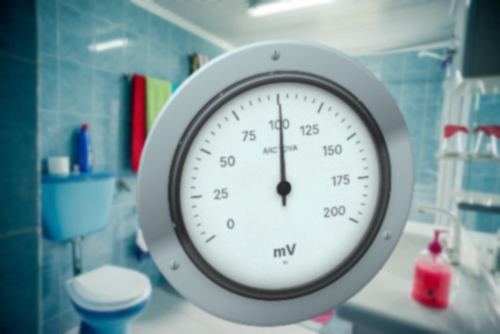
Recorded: 100 mV
